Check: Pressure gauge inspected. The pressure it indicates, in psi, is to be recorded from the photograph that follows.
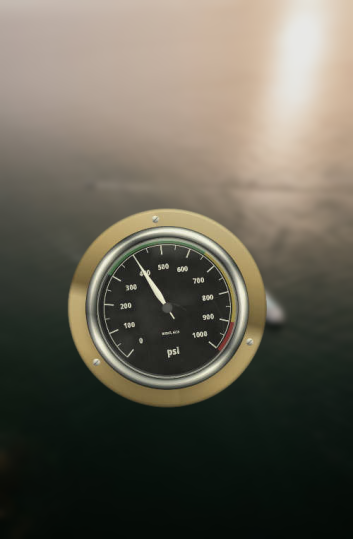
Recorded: 400 psi
